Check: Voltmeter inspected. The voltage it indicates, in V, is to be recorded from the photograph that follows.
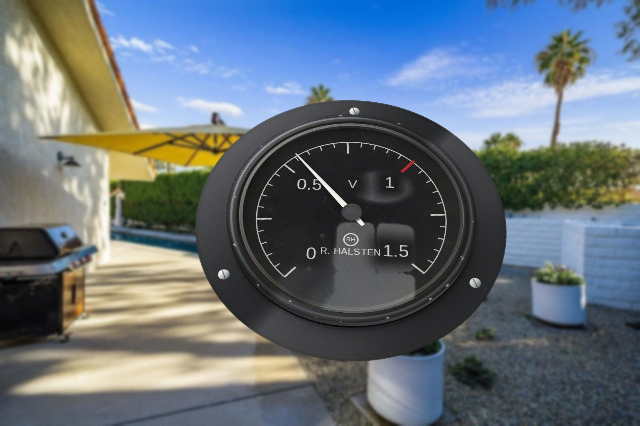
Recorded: 0.55 V
